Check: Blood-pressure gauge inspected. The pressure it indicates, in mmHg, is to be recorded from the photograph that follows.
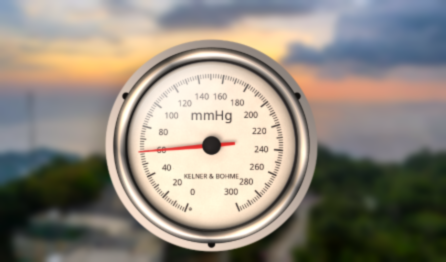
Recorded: 60 mmHg
